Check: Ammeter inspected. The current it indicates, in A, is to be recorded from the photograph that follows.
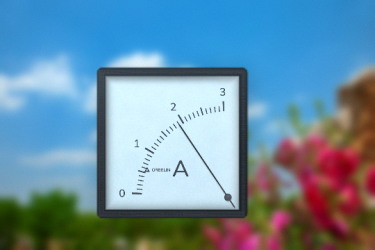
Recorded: 1.9 A
